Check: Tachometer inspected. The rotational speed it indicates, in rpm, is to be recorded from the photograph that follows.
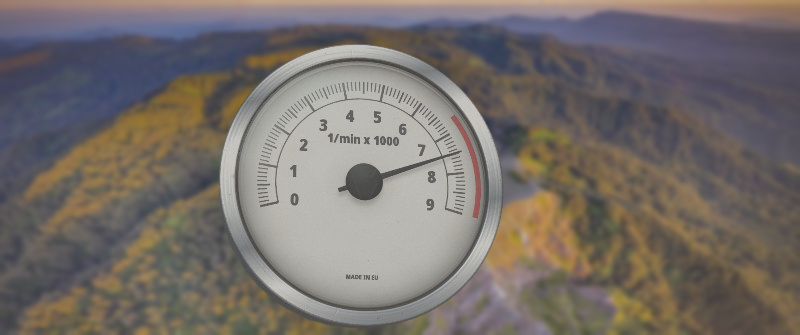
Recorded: 7500 rpm
